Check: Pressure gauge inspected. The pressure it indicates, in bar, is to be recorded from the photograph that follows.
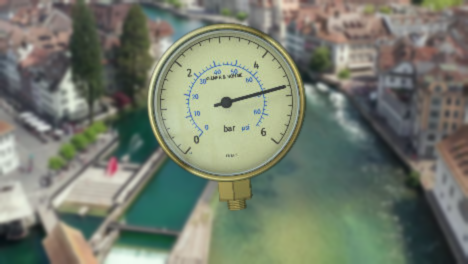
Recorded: 4.8 bar
